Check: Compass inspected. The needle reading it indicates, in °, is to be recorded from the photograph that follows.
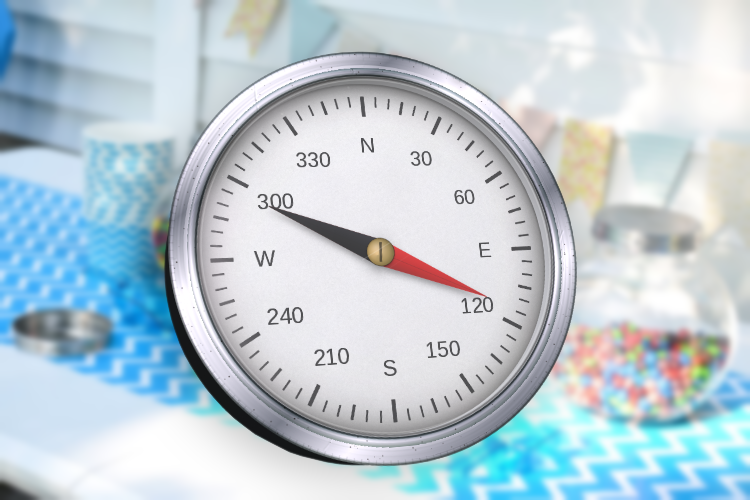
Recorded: 115 °
